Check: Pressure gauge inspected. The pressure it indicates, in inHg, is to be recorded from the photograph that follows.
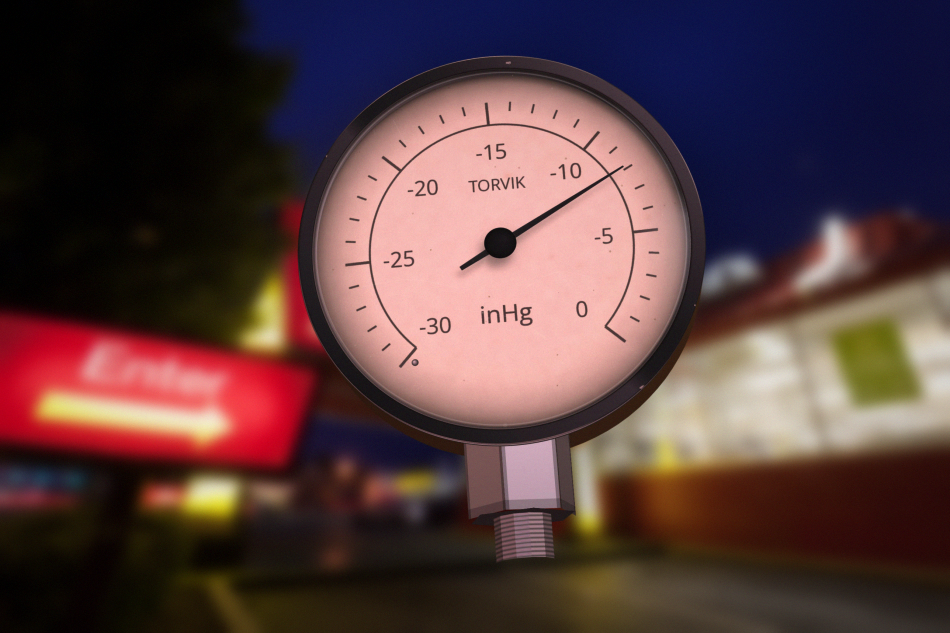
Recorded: -8 inHg
